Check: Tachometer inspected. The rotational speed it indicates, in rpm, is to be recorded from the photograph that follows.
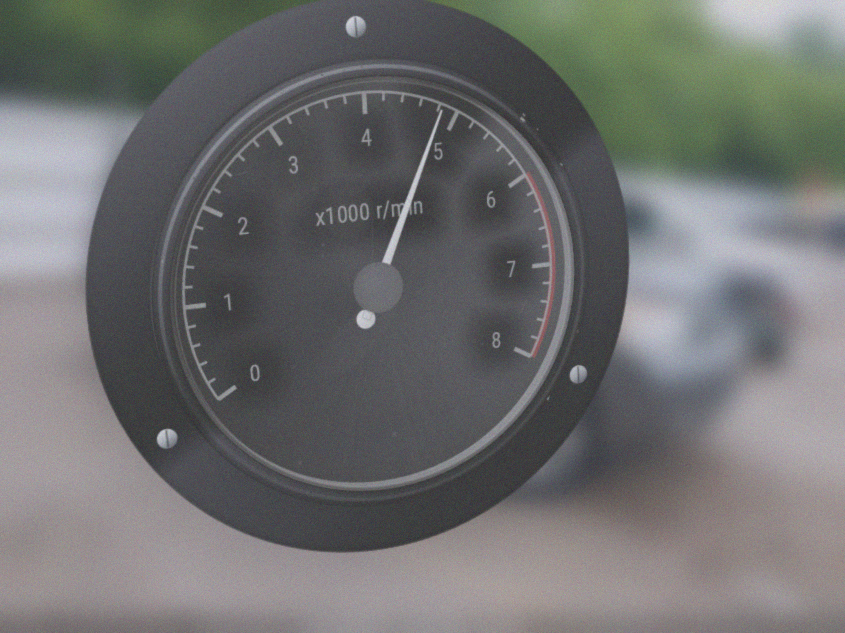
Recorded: 4800 rpm
